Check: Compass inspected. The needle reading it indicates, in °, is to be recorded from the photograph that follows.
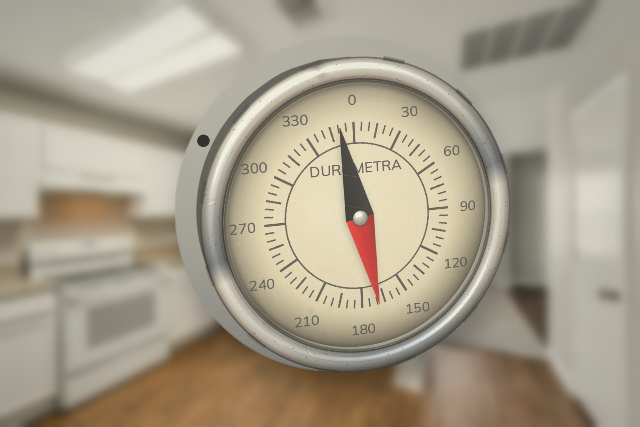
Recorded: 170 °
